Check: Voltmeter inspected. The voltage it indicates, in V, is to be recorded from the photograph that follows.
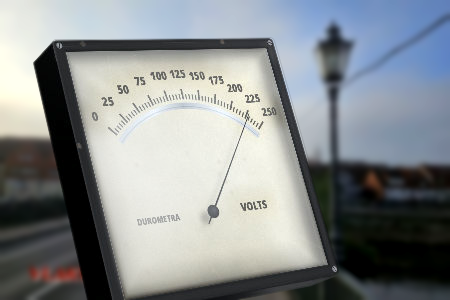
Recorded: 225 V
